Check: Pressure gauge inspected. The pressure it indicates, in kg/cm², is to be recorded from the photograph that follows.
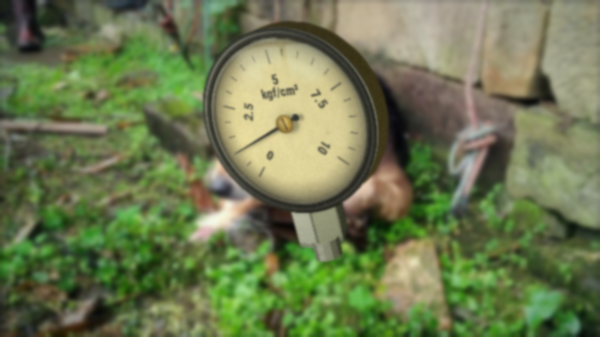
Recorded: 1 kg/cm²
